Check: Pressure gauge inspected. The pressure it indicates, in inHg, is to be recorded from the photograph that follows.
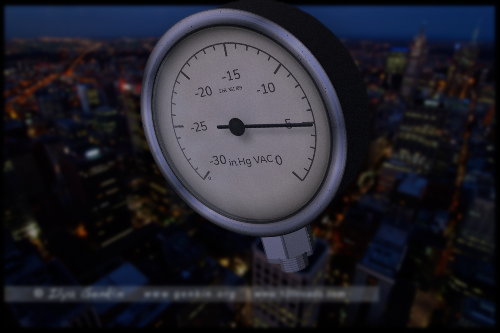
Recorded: -5 inHg
